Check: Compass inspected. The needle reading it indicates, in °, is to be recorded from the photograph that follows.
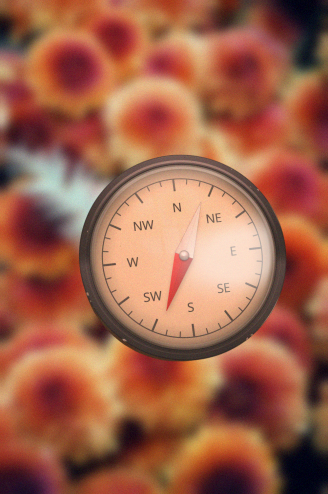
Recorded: 205 °
